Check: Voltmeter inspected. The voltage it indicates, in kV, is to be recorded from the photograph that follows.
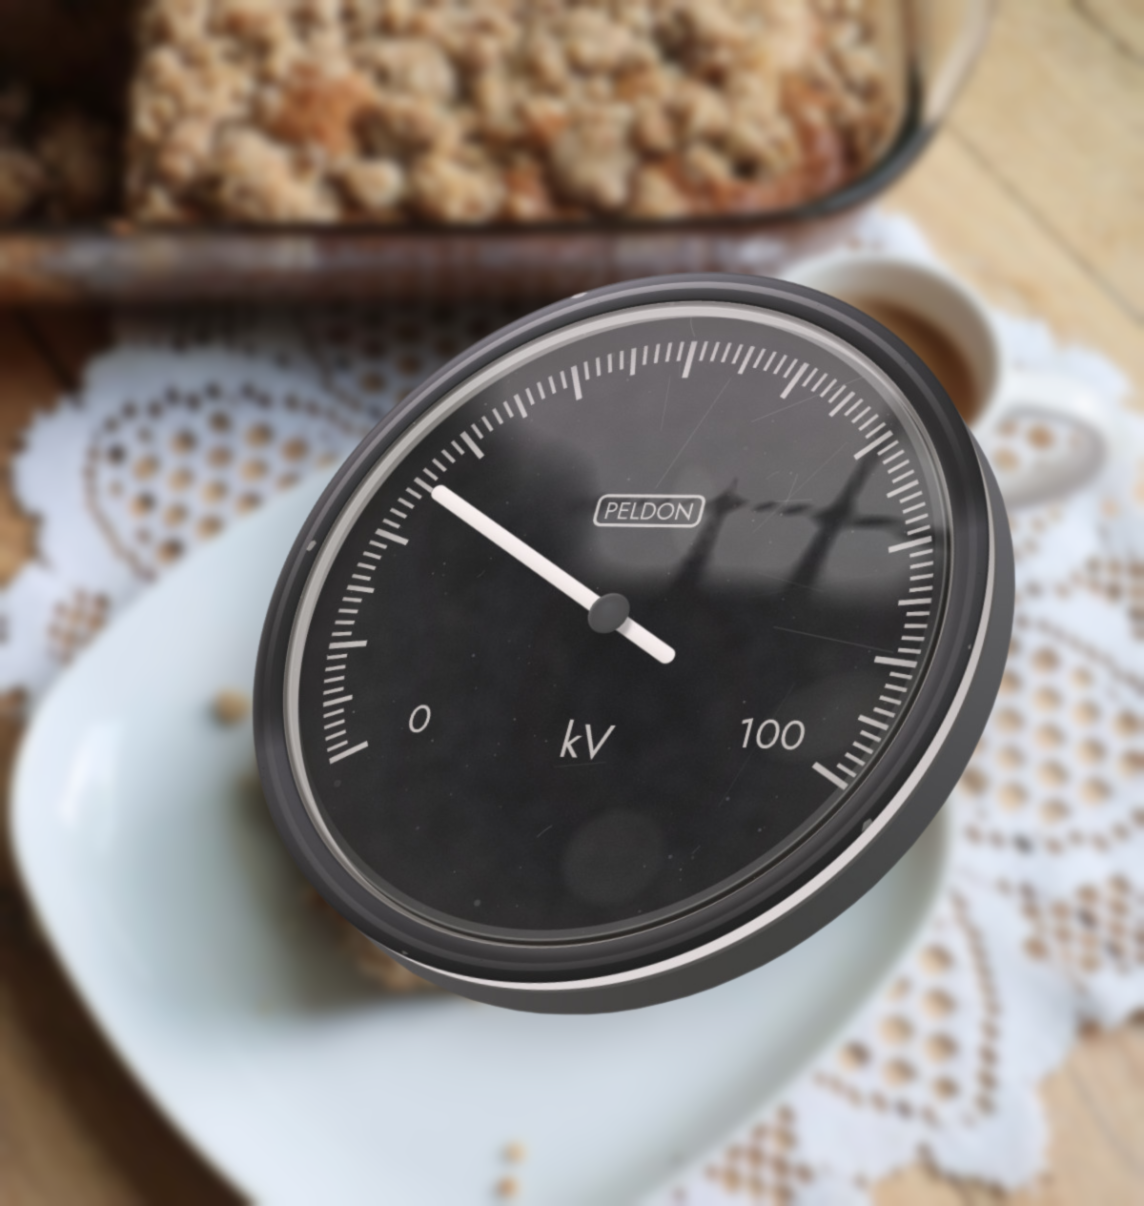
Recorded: 25 kV
